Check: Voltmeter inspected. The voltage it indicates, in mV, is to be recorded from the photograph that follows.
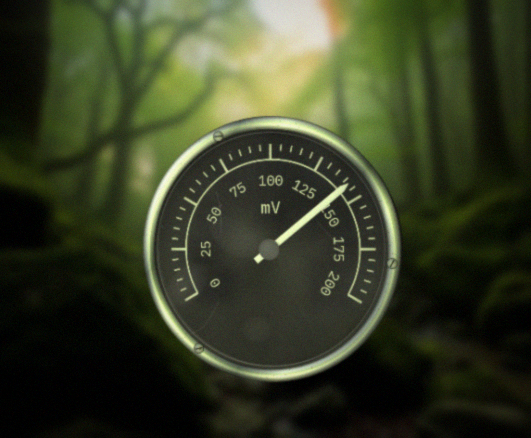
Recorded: 142.5 mV
